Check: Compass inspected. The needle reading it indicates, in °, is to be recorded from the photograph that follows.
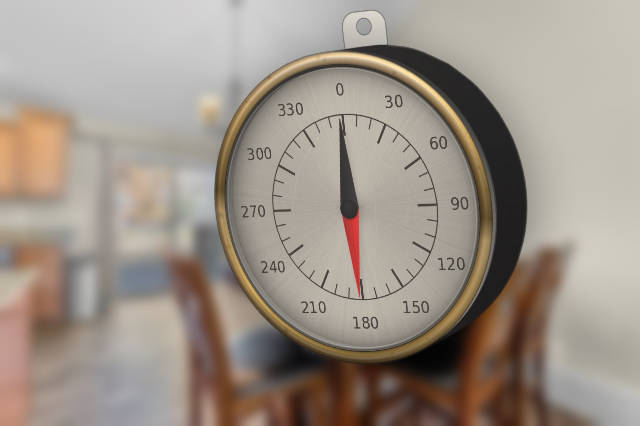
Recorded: 180 °
